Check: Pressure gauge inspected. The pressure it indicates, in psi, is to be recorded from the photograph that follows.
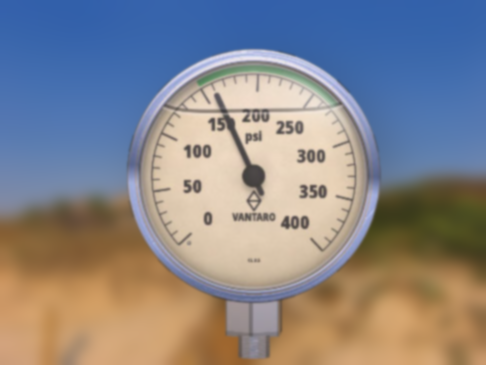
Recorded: 160 psi
